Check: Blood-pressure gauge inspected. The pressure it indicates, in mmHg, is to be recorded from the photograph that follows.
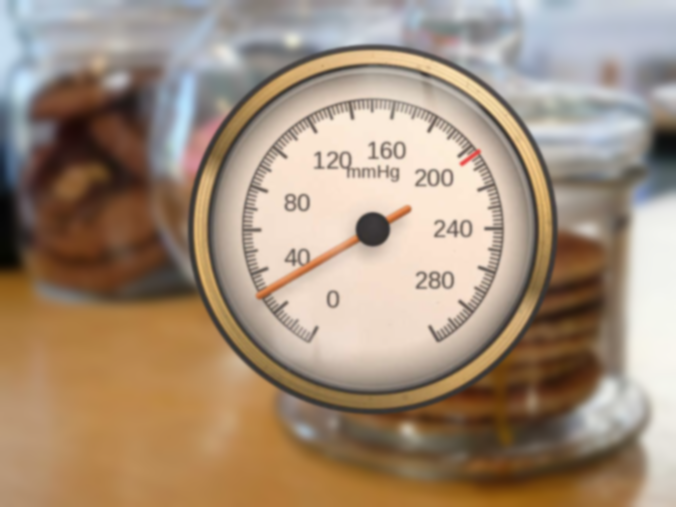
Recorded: 30 mmHg
